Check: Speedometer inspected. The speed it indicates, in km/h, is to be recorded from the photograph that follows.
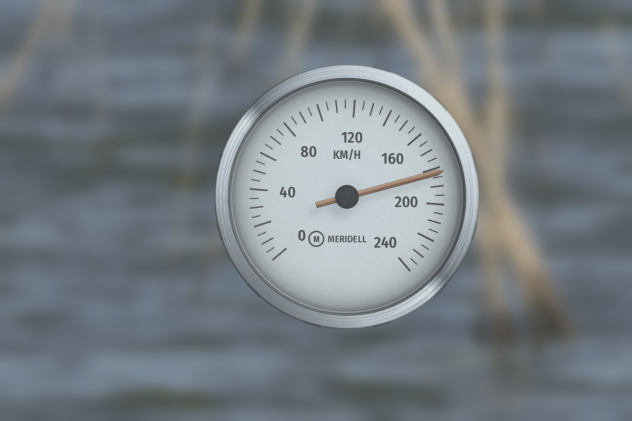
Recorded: 182.5 km/h
